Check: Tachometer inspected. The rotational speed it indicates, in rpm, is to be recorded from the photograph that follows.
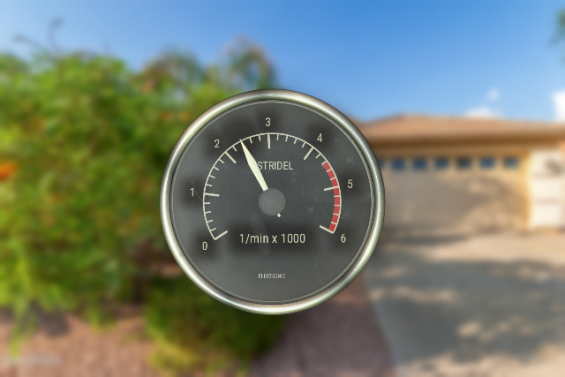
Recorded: 2400 rpm
